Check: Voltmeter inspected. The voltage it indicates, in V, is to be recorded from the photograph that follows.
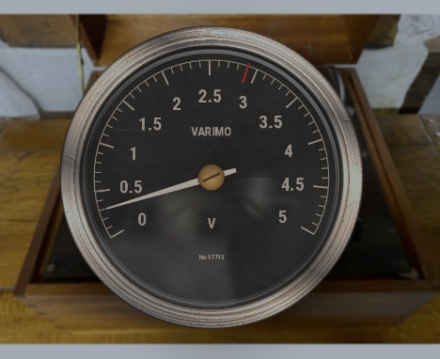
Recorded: 0.3 V
